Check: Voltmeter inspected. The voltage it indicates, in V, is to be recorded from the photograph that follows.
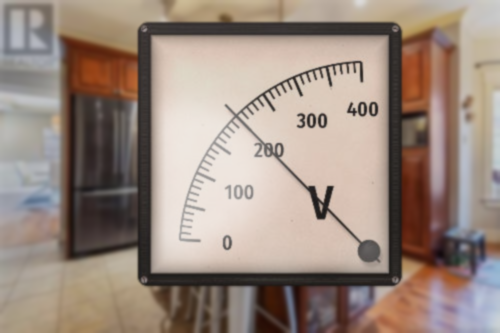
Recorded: 200 V
